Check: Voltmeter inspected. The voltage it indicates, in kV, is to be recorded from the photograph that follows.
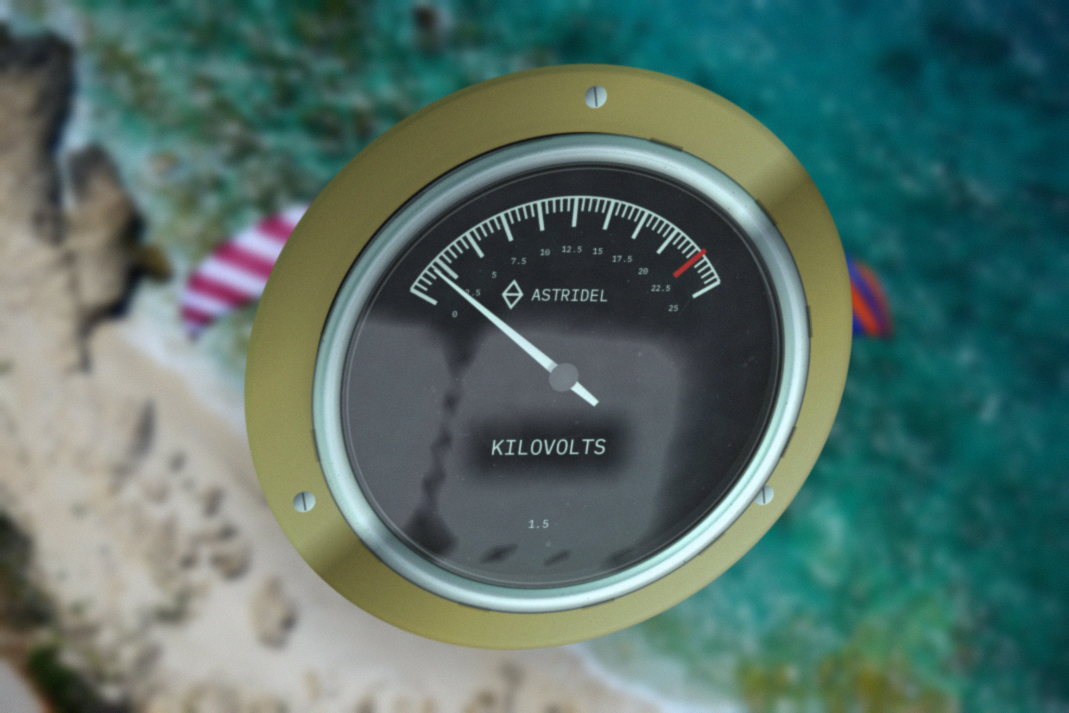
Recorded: 2 kV
